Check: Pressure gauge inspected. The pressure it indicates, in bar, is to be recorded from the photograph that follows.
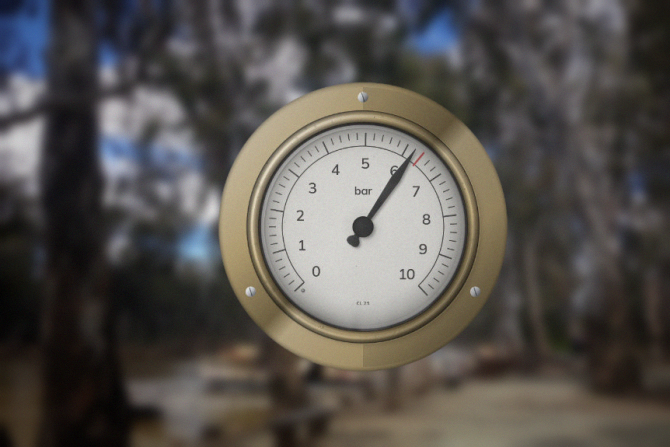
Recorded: 6.2 bar
